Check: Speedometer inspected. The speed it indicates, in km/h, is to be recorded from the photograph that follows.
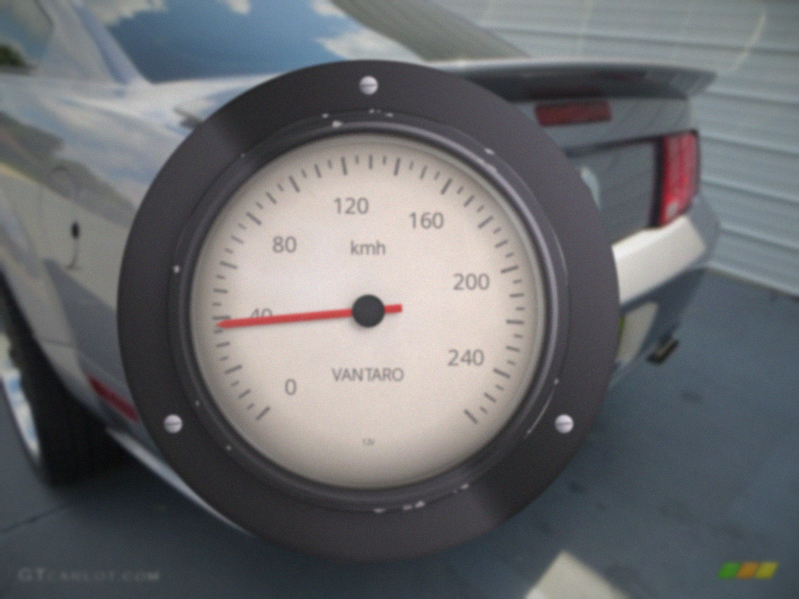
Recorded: 37.5 km/h
